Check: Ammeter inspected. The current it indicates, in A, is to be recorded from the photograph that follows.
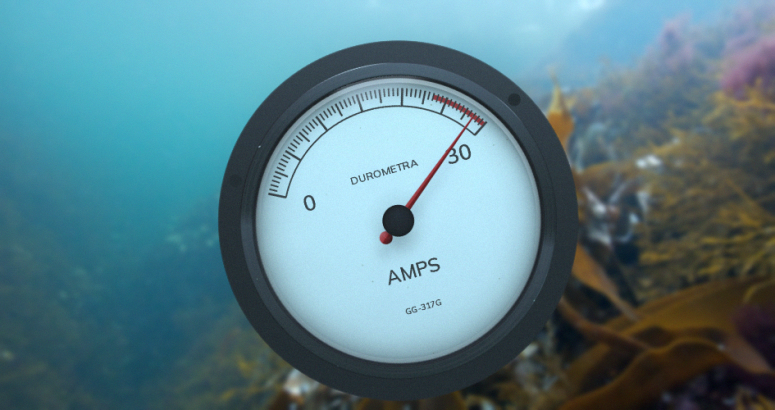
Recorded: 28.5 A
